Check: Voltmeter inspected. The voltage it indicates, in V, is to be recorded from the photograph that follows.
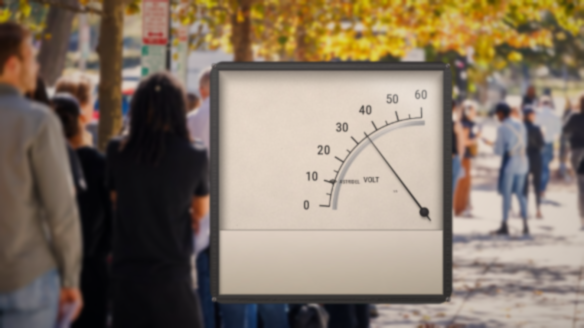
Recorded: 35 V
